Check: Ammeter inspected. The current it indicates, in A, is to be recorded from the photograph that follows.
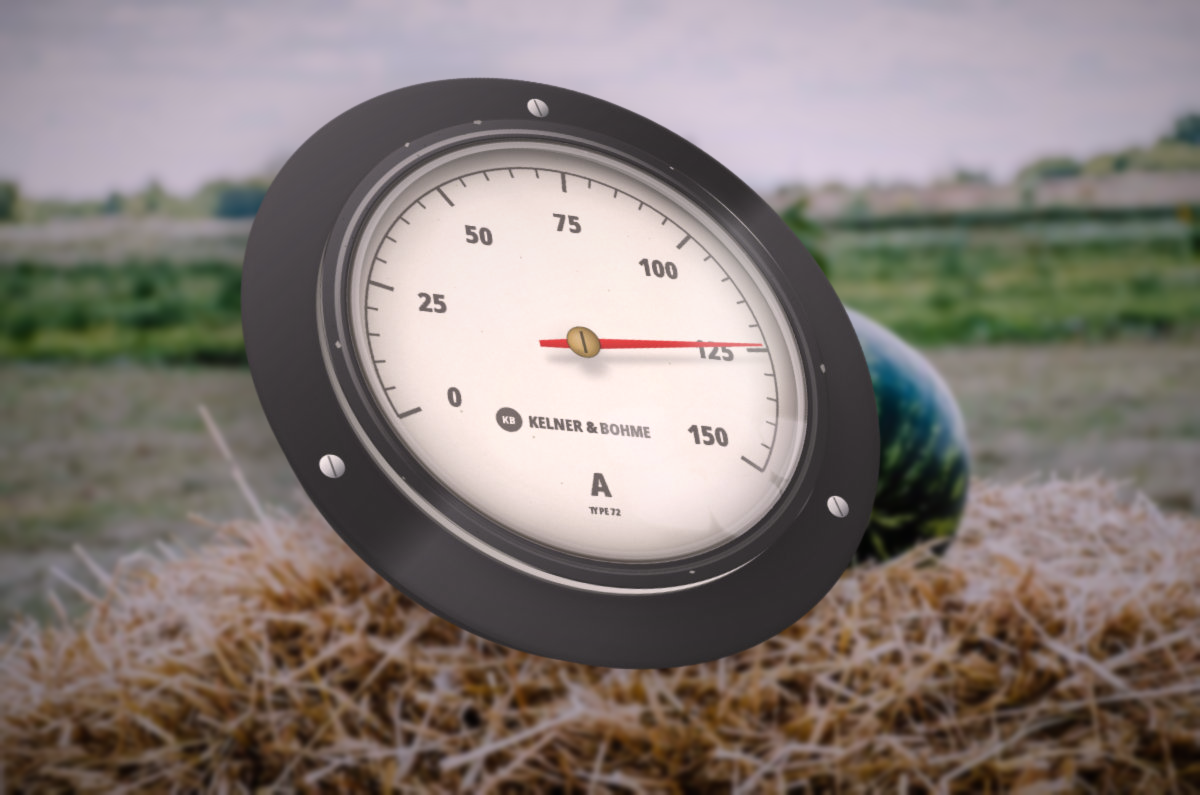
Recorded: 125 A
